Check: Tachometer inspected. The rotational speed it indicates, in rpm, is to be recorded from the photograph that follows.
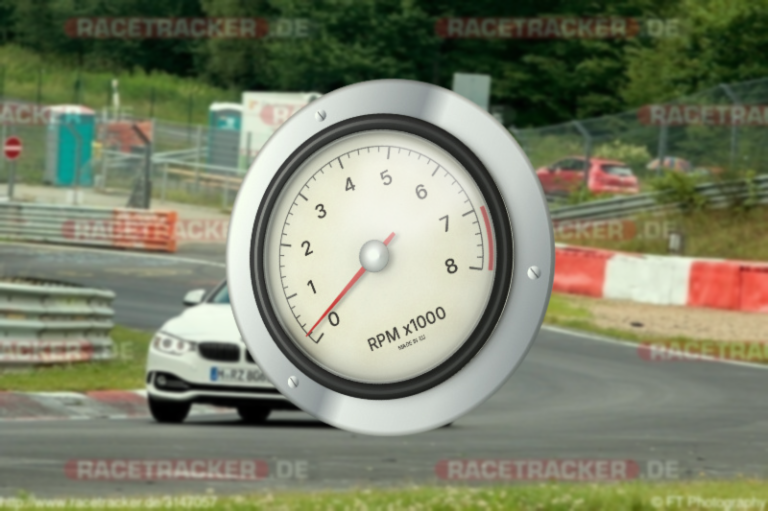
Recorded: 200 rpm
